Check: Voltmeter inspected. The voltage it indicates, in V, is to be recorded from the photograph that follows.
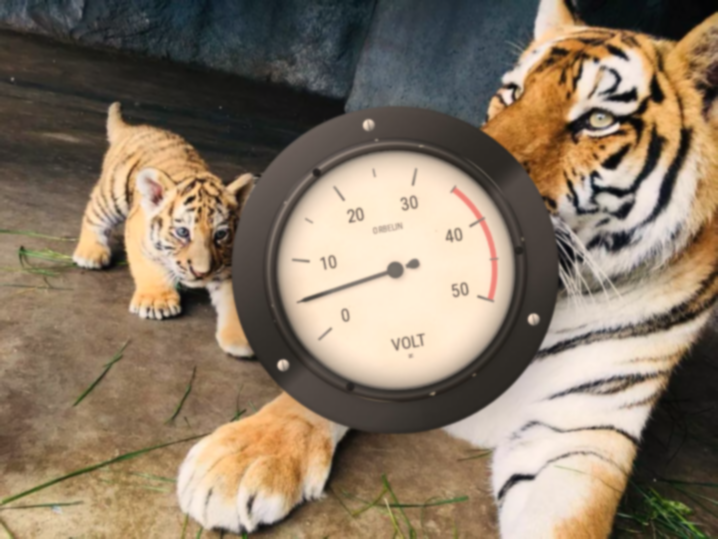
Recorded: 5 V
